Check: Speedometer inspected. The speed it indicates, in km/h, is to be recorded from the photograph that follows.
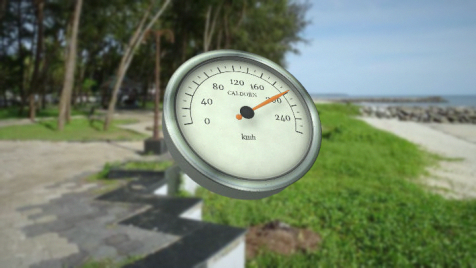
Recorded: 200 km/h
